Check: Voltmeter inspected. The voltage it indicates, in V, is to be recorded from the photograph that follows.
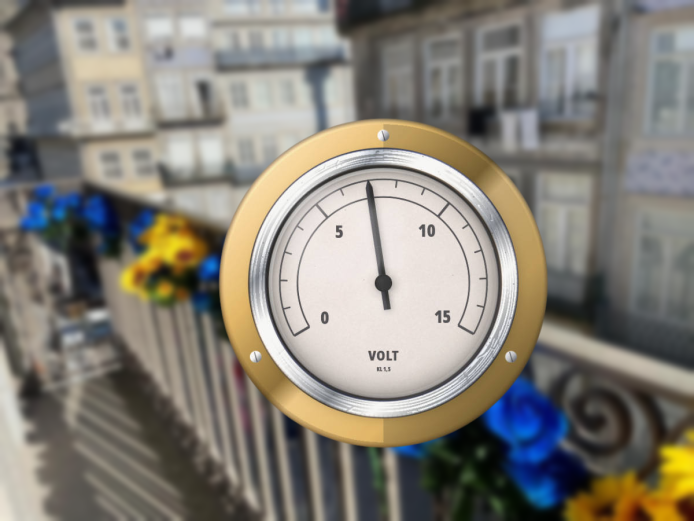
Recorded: 7 V
